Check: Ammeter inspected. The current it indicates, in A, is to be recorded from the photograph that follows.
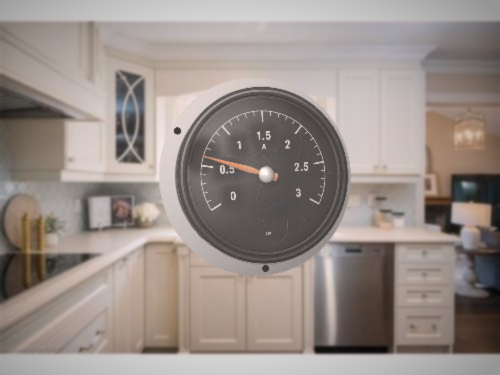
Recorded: 0.6 A
